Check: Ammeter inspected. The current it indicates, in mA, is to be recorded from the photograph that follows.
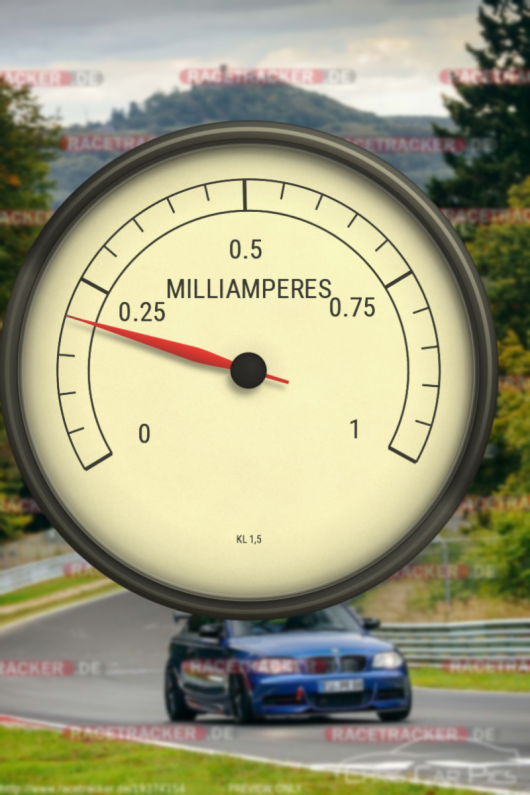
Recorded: 0.2 mA
